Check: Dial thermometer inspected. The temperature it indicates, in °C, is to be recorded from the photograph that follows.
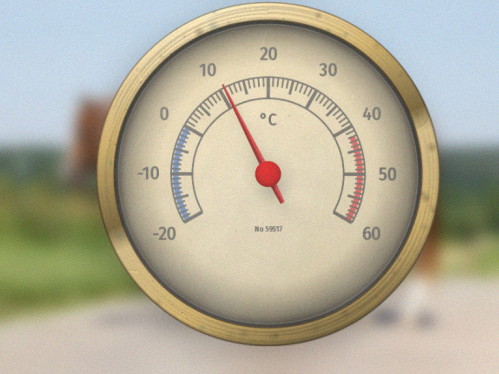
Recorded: 11 °C
